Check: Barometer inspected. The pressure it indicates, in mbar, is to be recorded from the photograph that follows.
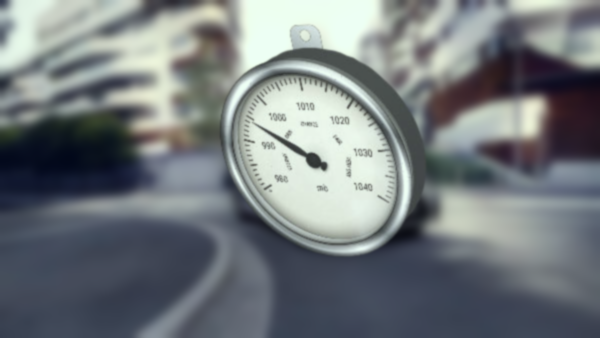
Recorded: 995 mbar
